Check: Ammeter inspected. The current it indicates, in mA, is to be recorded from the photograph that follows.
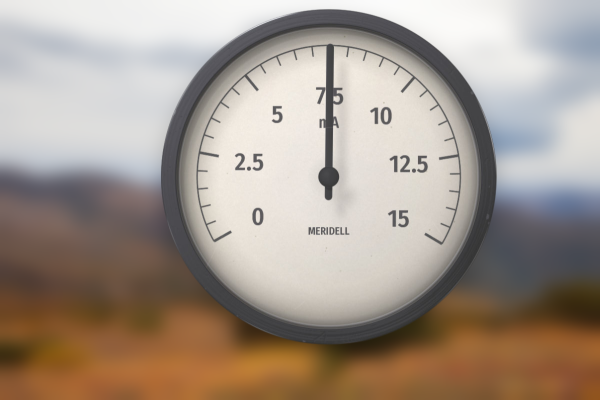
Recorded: 7.5 mA
